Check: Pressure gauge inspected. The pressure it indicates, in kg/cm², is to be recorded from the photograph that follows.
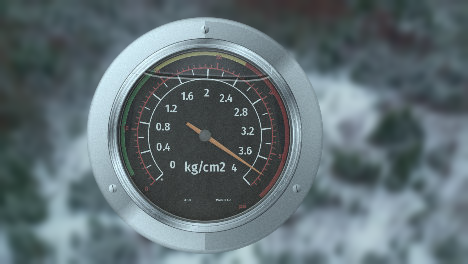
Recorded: 3.8 kg/cm²
